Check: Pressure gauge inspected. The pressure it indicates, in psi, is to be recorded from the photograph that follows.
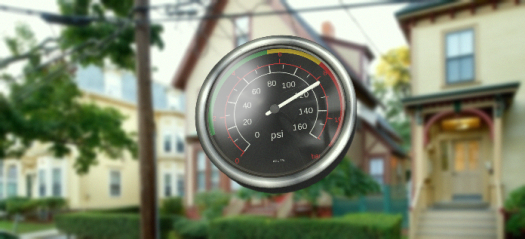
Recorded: 120 psi
